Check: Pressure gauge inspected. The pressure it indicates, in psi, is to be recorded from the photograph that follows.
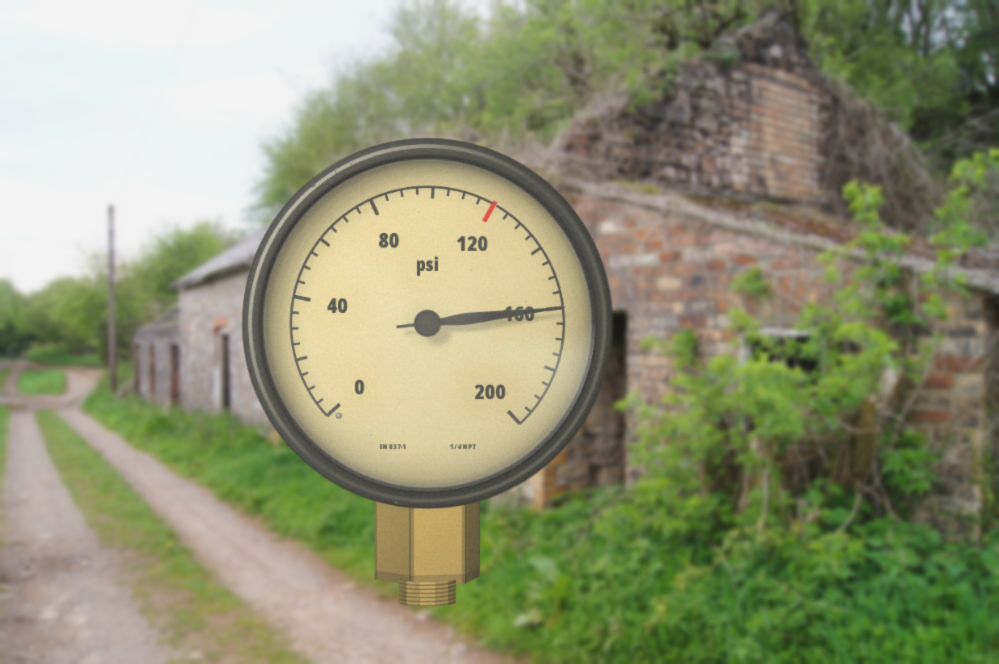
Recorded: 160 psi
